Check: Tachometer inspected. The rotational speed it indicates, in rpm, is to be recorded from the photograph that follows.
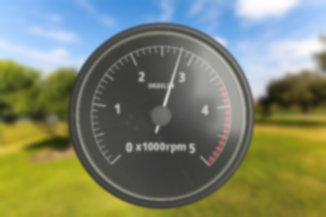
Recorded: 2800 rpm
